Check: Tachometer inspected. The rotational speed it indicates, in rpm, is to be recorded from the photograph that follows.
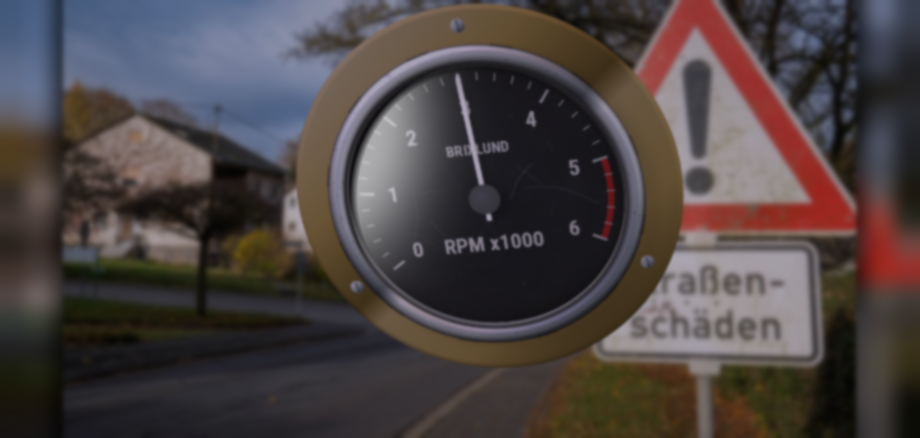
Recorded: 3000 rpm
